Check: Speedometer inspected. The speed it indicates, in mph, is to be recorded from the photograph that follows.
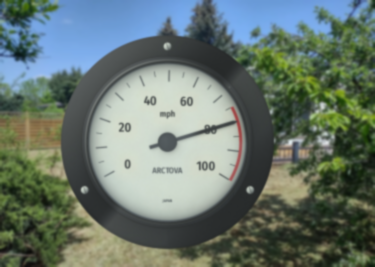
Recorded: 80 mph
